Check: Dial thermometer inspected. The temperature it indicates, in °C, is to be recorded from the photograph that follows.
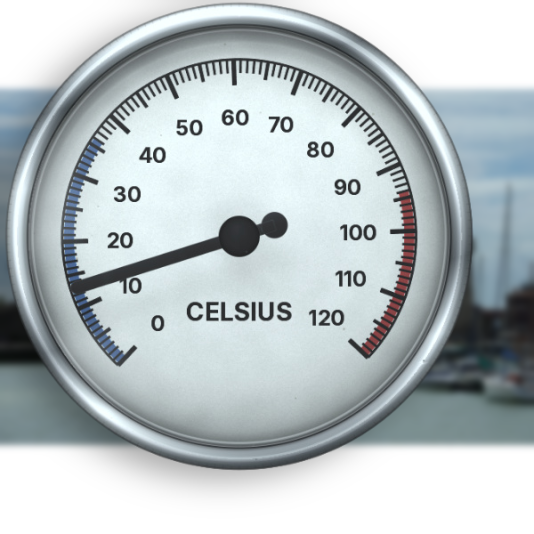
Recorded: 13 °C
